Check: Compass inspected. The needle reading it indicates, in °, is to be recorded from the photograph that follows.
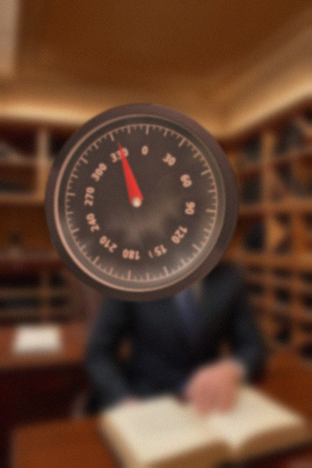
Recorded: 335 °
